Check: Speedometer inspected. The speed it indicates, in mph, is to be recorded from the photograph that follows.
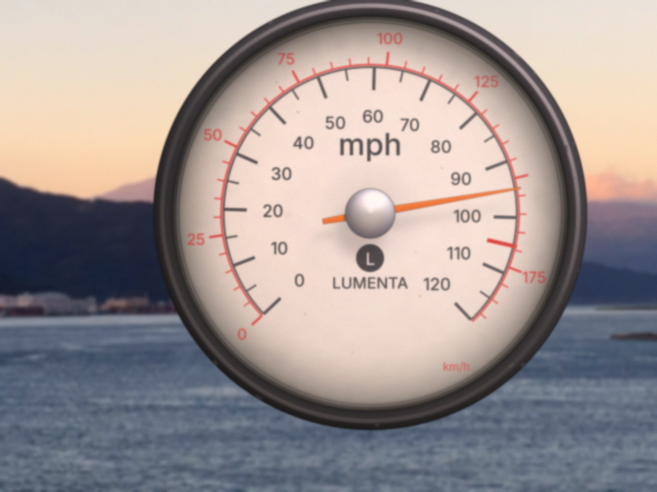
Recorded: 95 mph
